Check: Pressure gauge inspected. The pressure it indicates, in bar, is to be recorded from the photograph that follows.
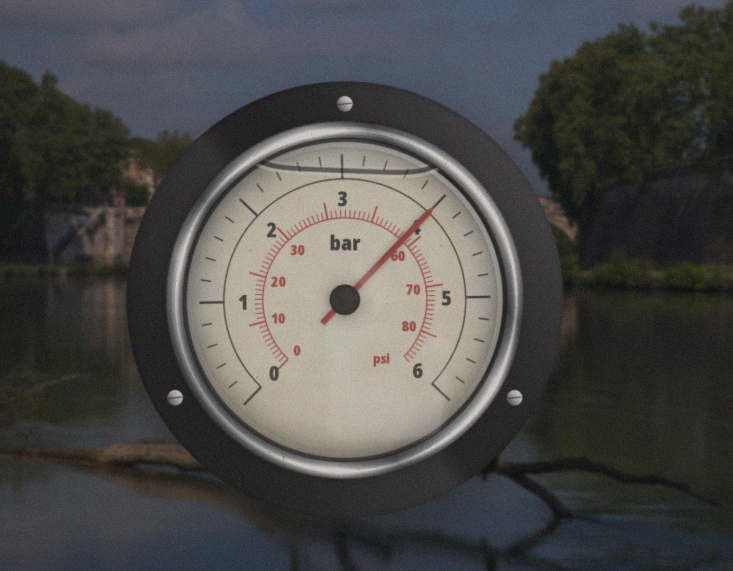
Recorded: 4 bar
